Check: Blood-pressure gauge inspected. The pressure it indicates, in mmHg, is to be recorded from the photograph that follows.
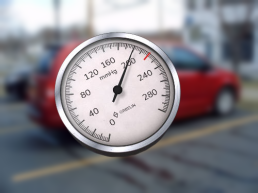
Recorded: 200 mmHg
